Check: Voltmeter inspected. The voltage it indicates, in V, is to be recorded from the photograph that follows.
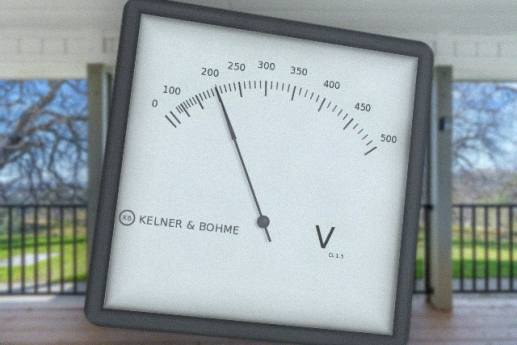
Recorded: 200 V
